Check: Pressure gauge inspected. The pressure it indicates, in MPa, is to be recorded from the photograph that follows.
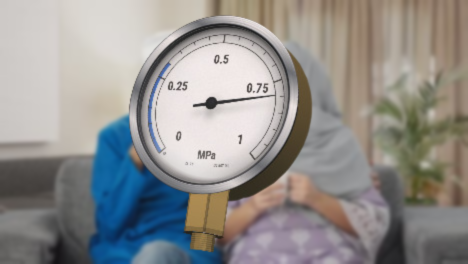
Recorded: 0.8 MPa
